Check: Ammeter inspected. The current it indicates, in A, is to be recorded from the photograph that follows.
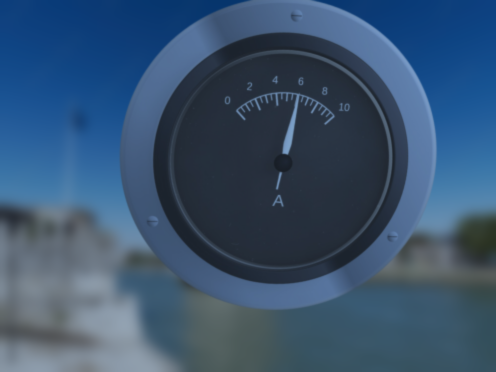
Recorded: 6 A
